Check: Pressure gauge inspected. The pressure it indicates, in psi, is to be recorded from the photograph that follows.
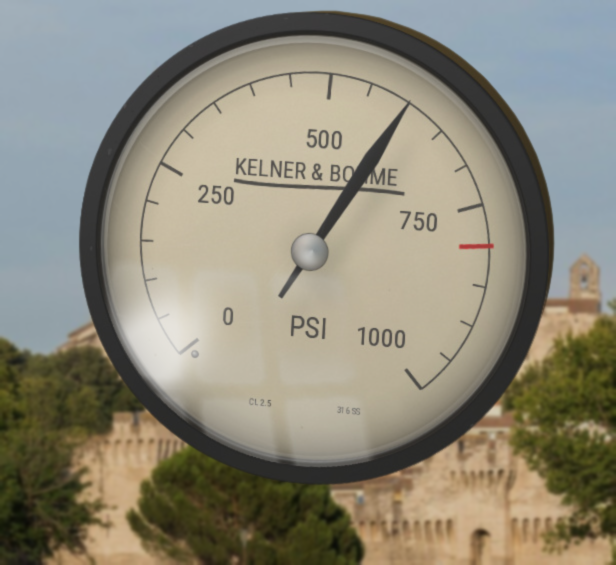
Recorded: 600 psi
